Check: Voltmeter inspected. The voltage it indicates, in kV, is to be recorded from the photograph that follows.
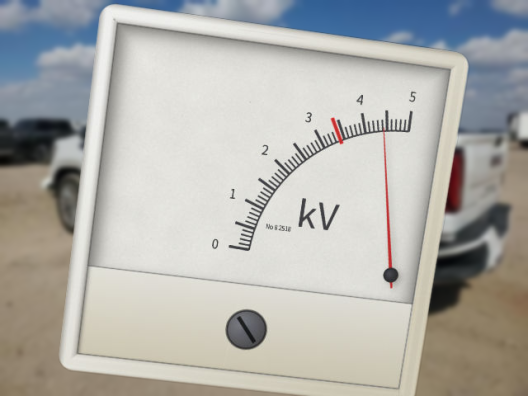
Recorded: 4.4 kV
